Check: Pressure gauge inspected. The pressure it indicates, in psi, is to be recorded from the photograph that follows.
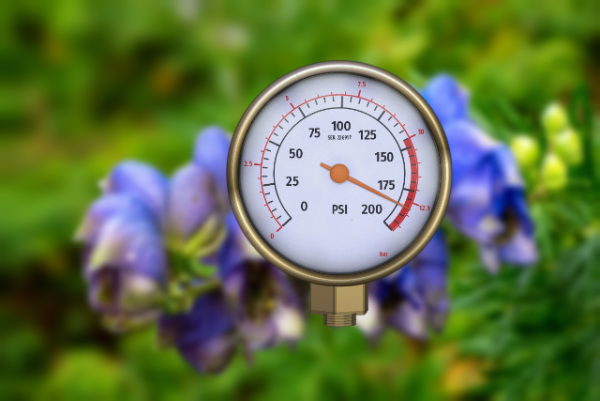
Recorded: 185 psi
